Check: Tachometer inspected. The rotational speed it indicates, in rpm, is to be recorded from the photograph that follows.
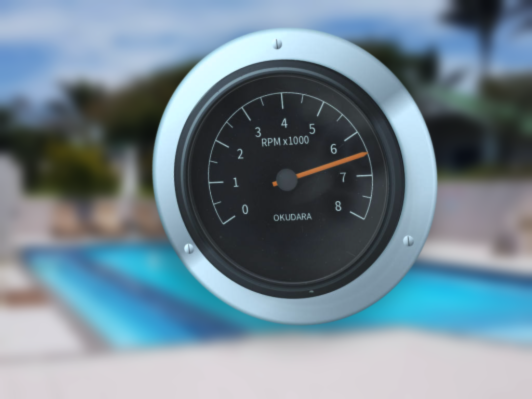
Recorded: 6500 rpm
